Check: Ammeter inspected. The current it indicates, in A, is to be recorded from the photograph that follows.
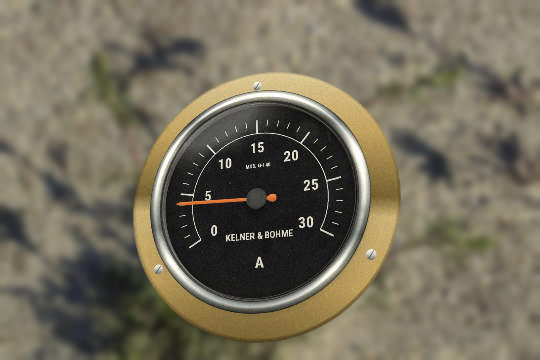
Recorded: 4 A
